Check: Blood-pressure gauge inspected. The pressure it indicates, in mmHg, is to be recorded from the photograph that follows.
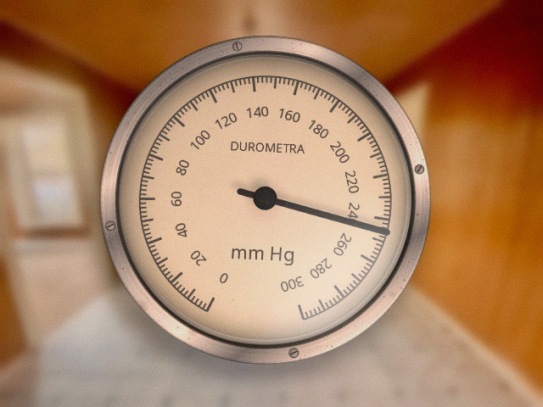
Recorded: 246 mmHg
